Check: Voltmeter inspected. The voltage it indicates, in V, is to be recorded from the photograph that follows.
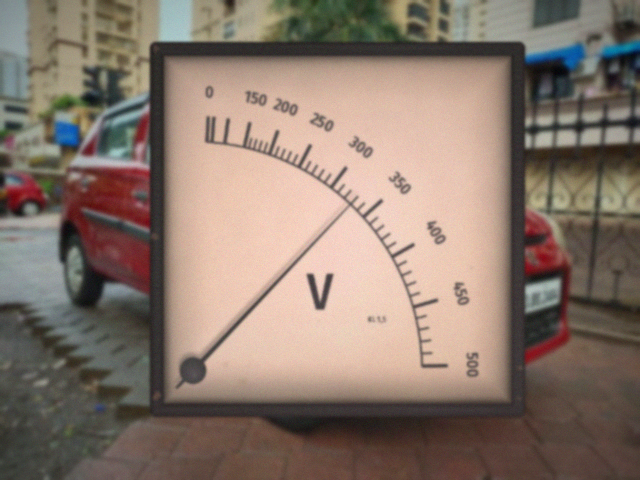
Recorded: 330 V
